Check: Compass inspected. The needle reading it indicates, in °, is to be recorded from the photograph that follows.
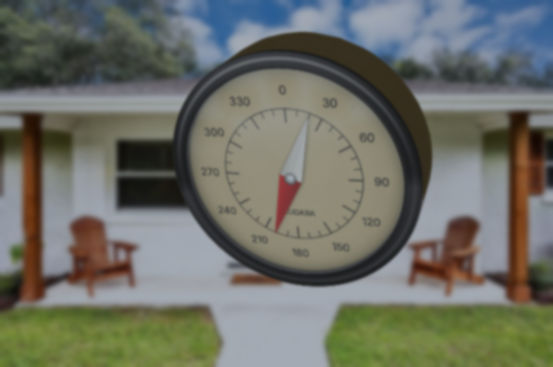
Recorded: 200 °
